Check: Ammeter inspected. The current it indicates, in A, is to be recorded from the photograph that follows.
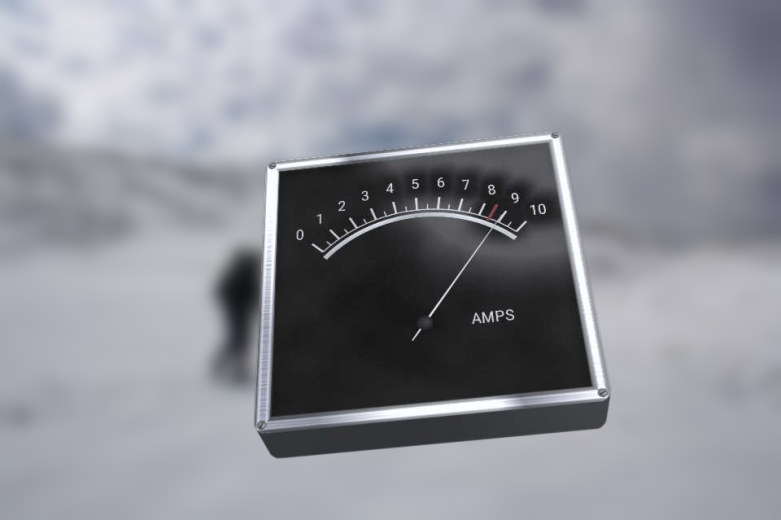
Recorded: 9 A
